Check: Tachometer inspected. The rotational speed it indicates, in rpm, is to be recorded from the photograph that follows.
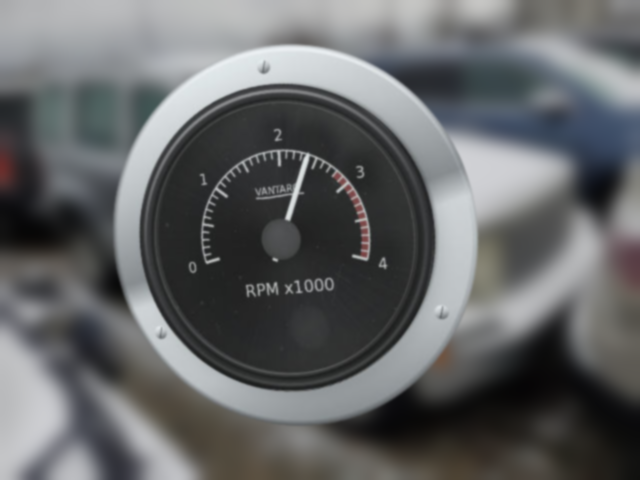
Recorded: 2400 rpm
